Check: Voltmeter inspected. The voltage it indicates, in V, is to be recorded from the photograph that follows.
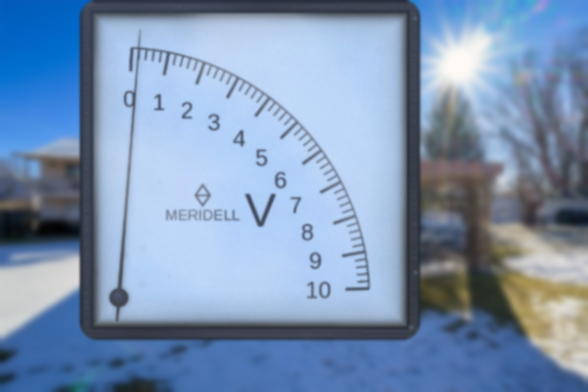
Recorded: 0.2 V
